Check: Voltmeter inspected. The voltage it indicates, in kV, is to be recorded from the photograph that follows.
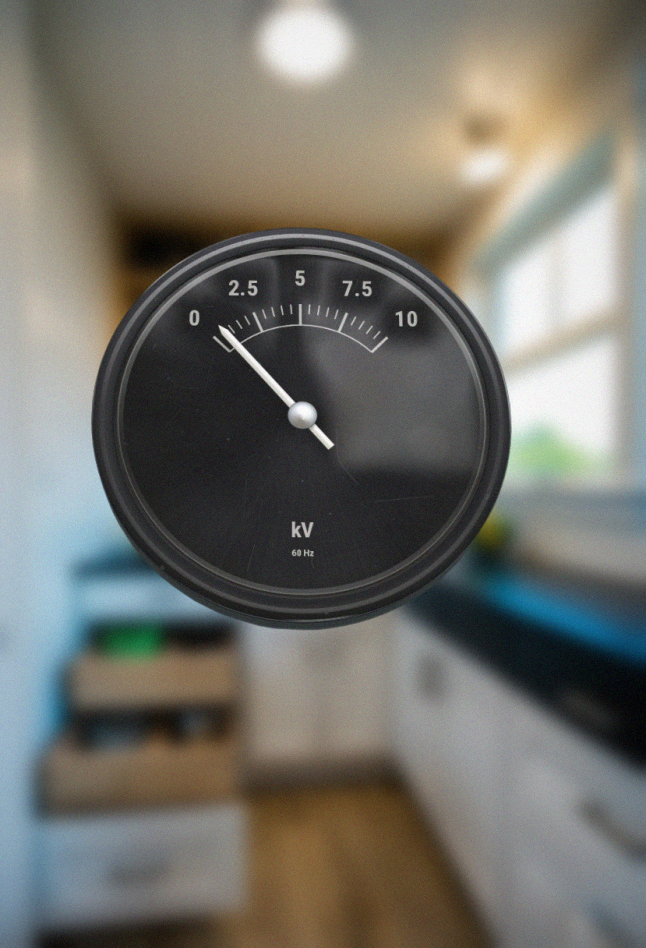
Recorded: 0.5 kV
